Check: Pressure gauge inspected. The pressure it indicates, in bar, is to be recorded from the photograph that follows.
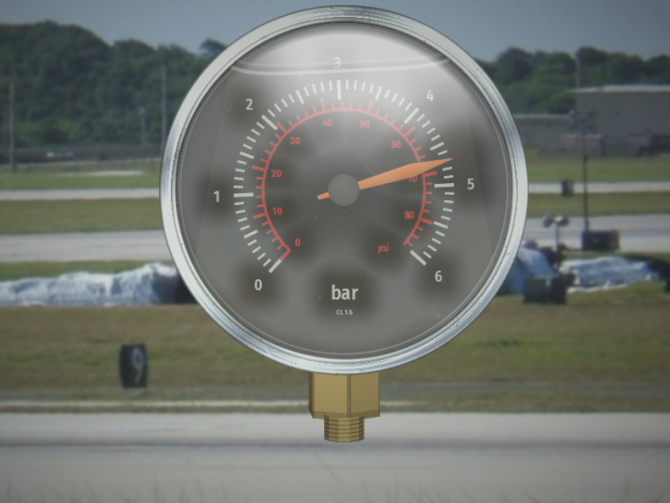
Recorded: 4.7 bar
